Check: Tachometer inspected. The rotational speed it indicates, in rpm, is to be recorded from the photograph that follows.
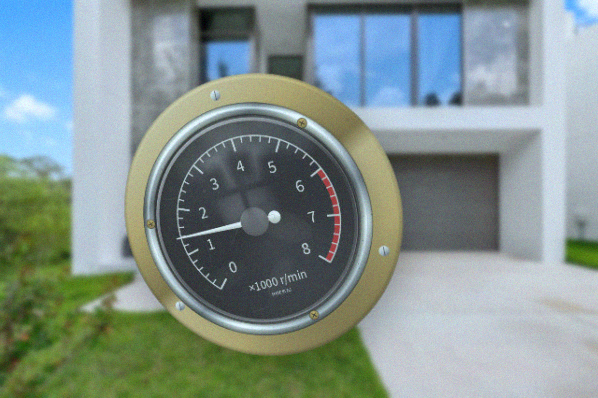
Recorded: 1400 rpm
